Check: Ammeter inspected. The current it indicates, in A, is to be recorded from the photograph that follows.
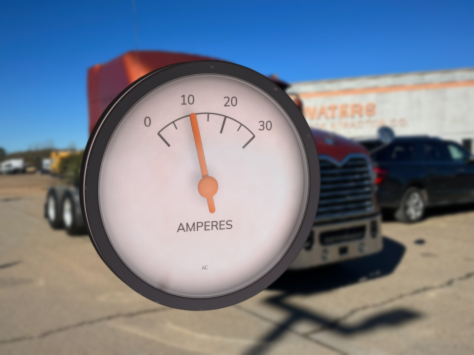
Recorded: 10 A
